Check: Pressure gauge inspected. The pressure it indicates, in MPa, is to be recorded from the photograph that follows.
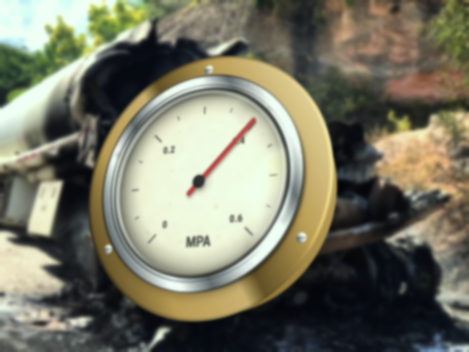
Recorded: 0.4 MPa
